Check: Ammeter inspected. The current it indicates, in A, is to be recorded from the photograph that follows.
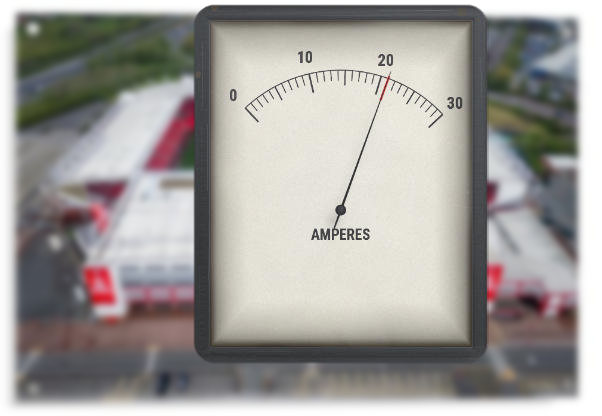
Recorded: 21 A
